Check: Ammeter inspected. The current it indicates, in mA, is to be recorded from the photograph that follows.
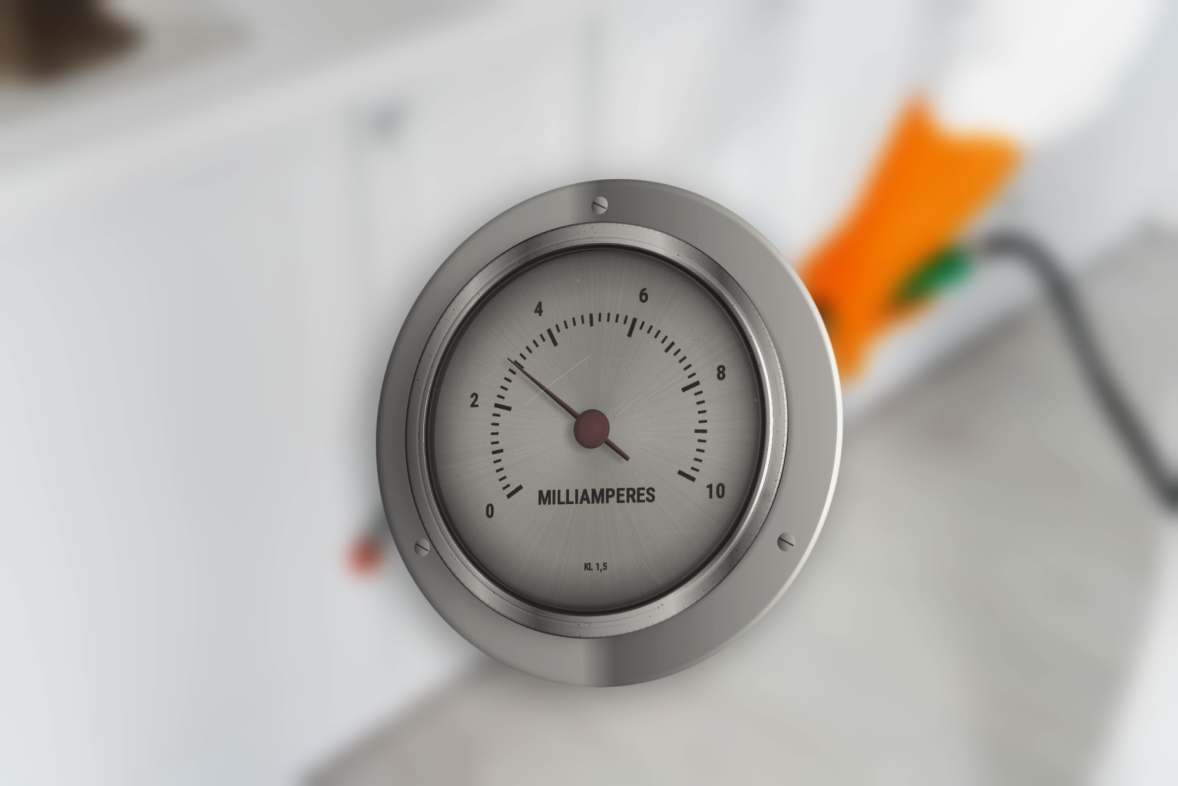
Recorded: 3 mA
